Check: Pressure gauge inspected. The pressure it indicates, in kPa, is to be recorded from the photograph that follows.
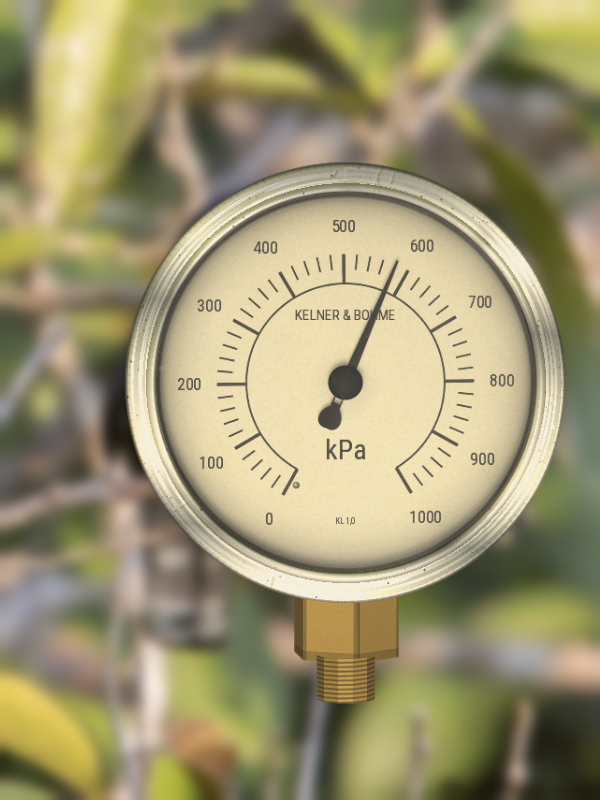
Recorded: 580 kPa
